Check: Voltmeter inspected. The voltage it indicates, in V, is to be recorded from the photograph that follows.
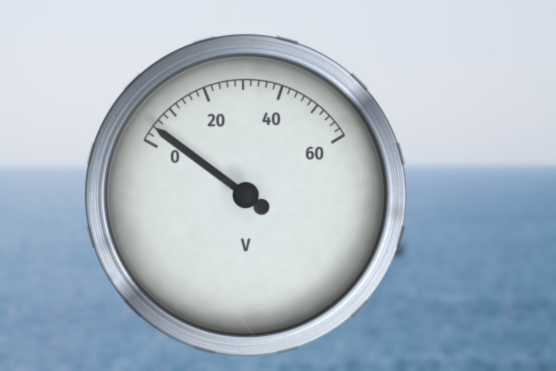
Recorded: 4 V
